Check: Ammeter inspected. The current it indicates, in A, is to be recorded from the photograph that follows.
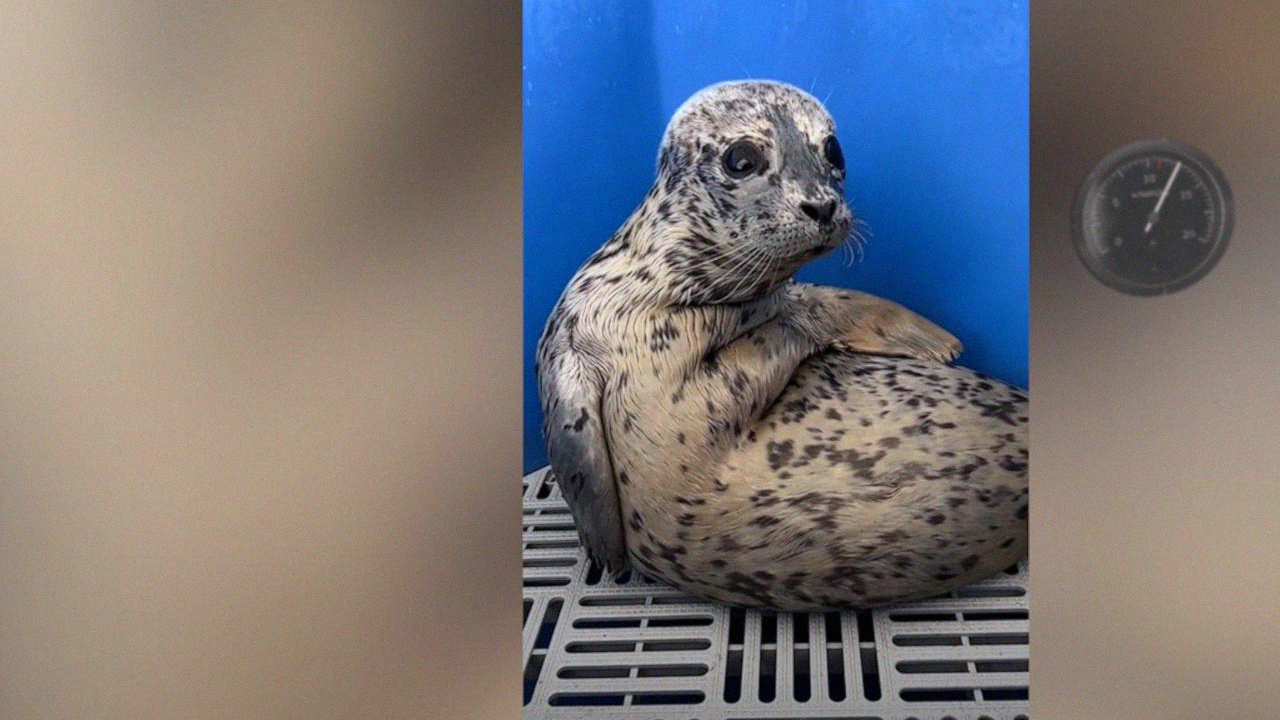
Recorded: 12.5 A
